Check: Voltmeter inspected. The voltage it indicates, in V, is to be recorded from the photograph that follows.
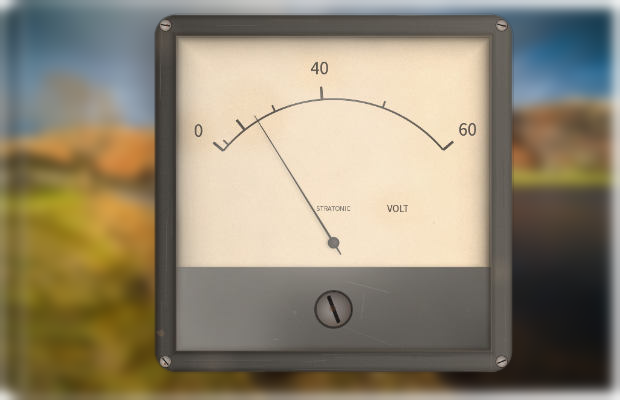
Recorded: 25 V
